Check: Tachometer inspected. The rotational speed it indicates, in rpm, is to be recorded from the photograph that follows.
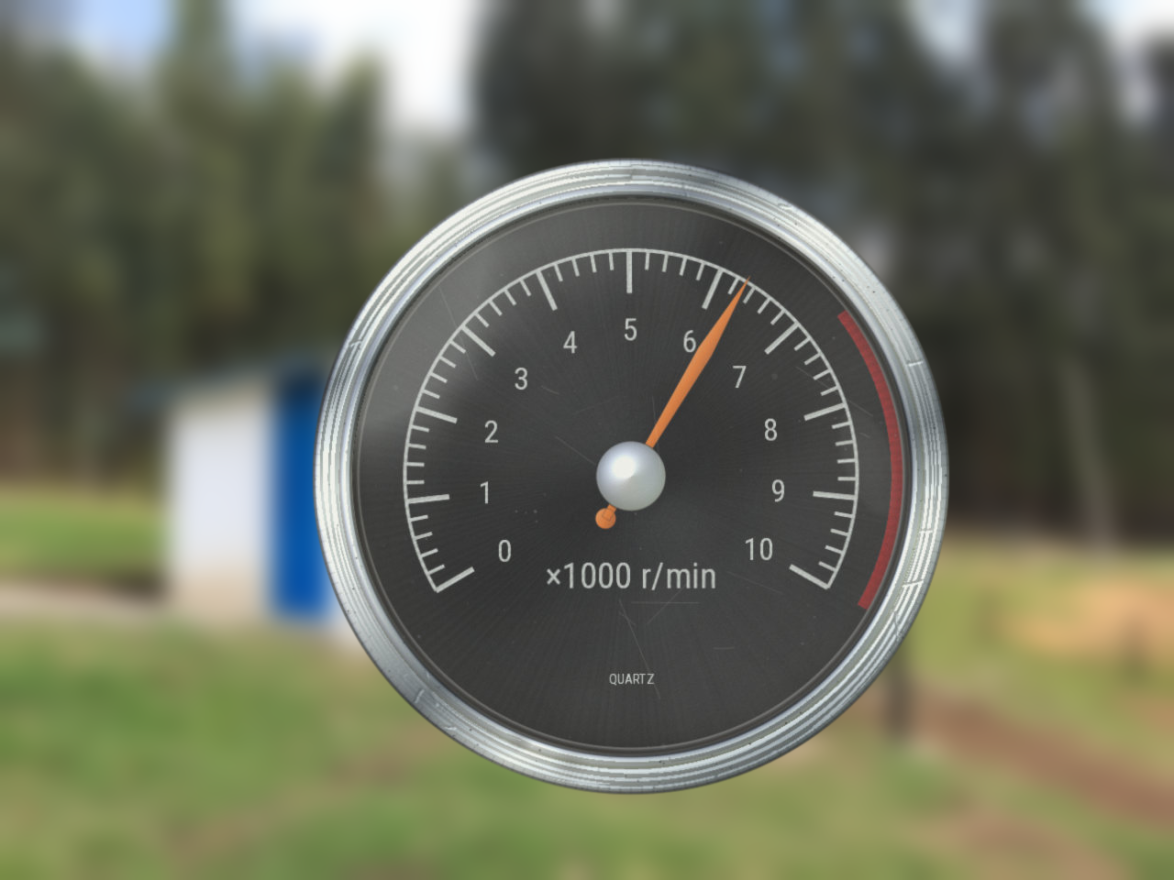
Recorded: 6300 rpm
